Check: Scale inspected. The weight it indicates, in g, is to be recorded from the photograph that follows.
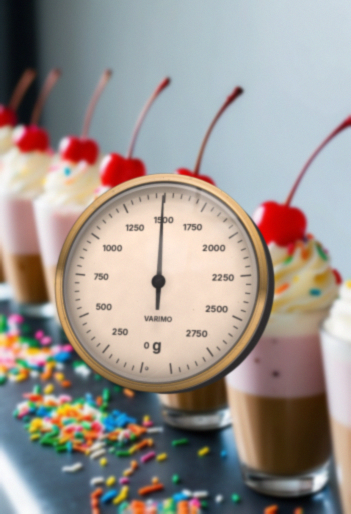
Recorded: 1500 g
